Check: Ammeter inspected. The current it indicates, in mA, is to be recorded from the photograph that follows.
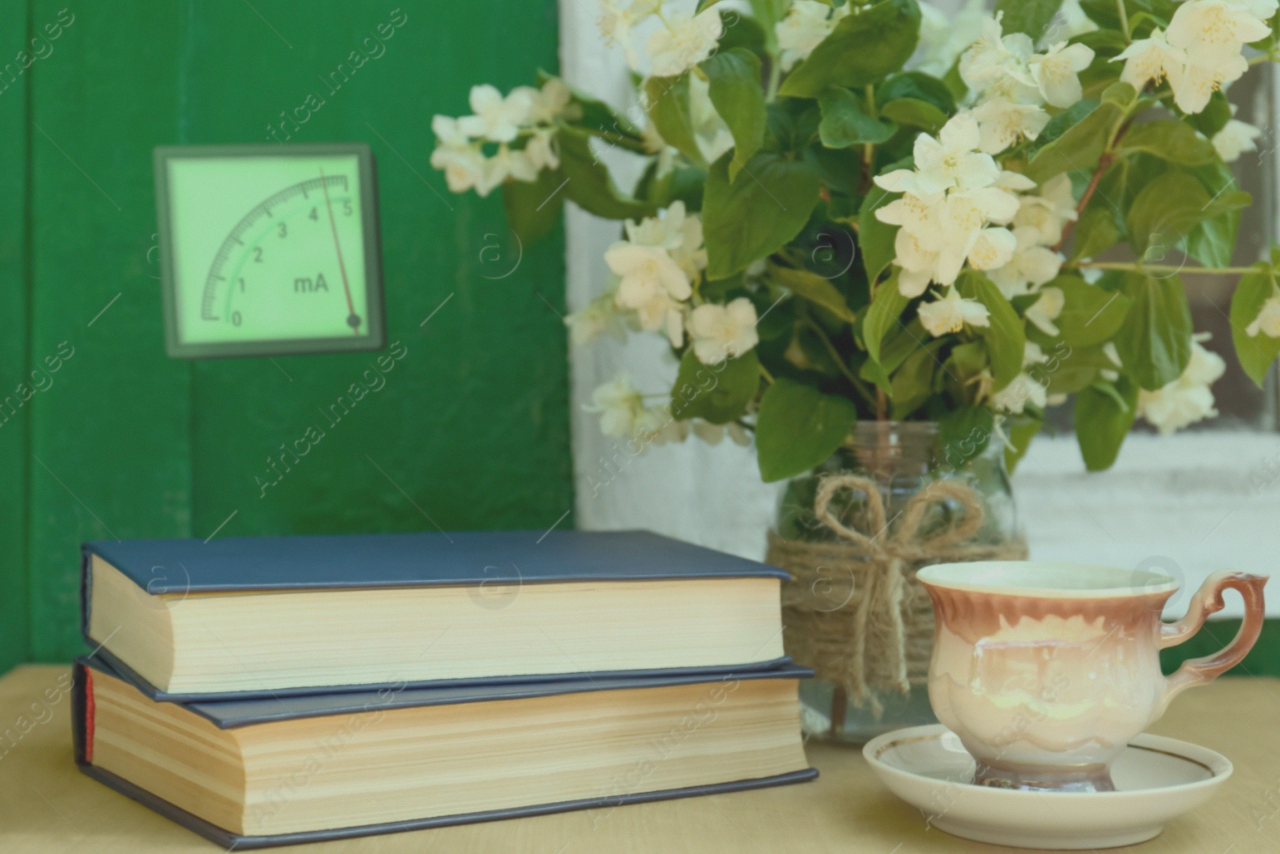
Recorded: 4.5 mA
